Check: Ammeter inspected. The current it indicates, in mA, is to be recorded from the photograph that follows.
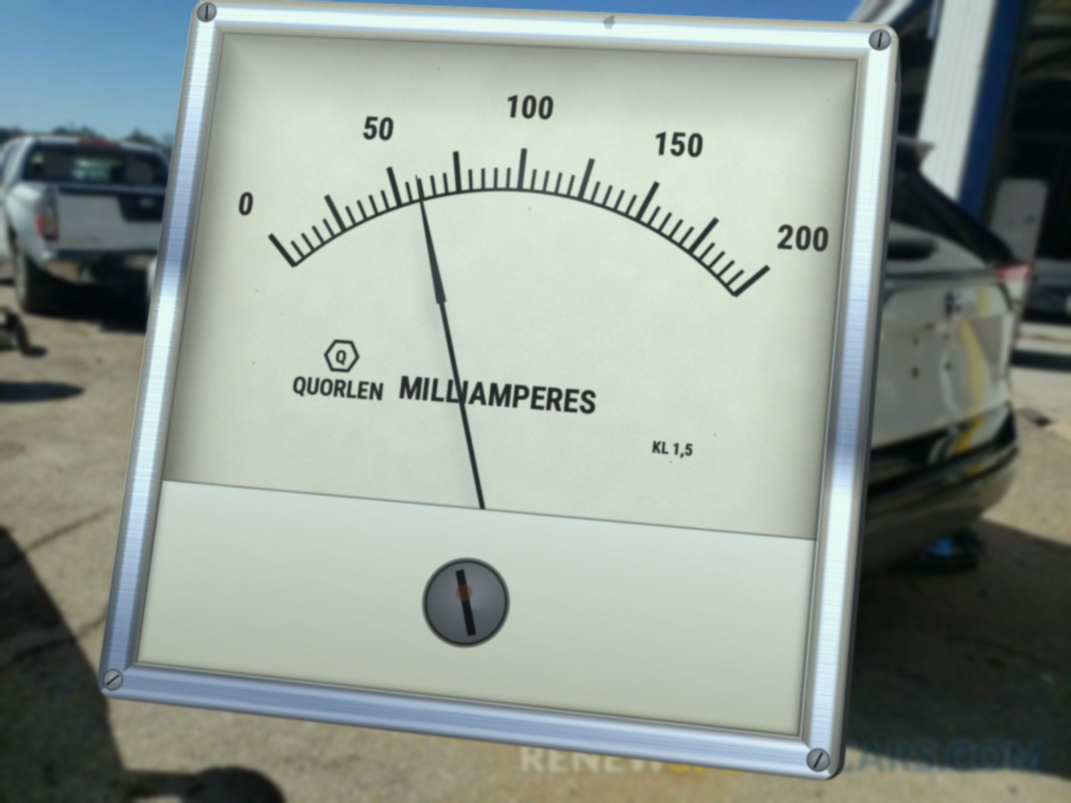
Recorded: 60 mA
